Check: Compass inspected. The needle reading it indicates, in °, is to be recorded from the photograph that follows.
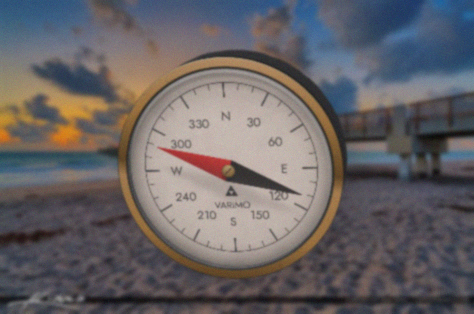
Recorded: 290 °
